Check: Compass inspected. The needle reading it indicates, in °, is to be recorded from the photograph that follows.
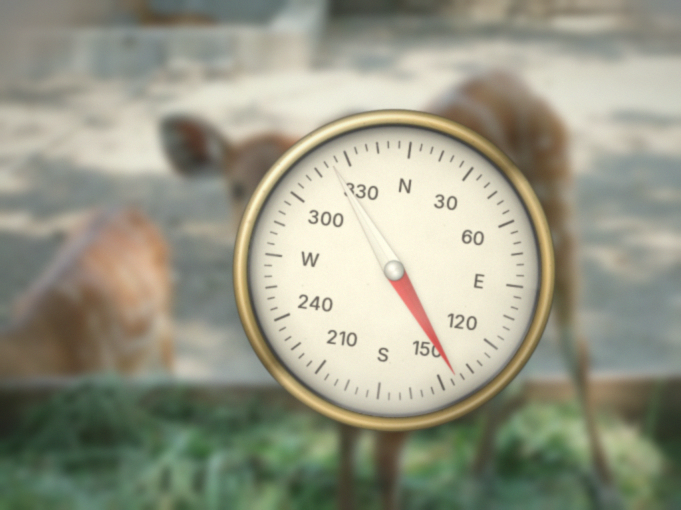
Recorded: 142.5 °
